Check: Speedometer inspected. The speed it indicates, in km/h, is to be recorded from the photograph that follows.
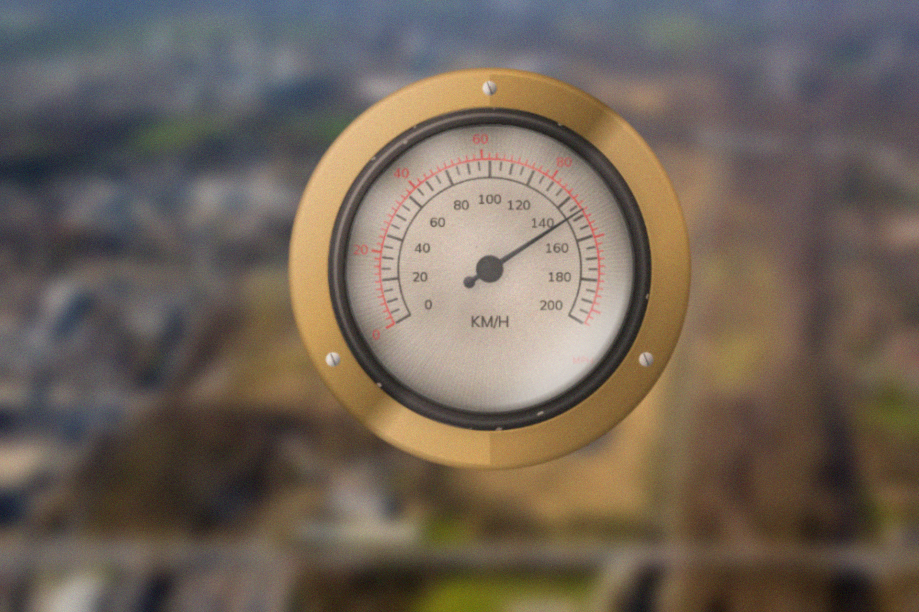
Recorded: 147.5 km/h
